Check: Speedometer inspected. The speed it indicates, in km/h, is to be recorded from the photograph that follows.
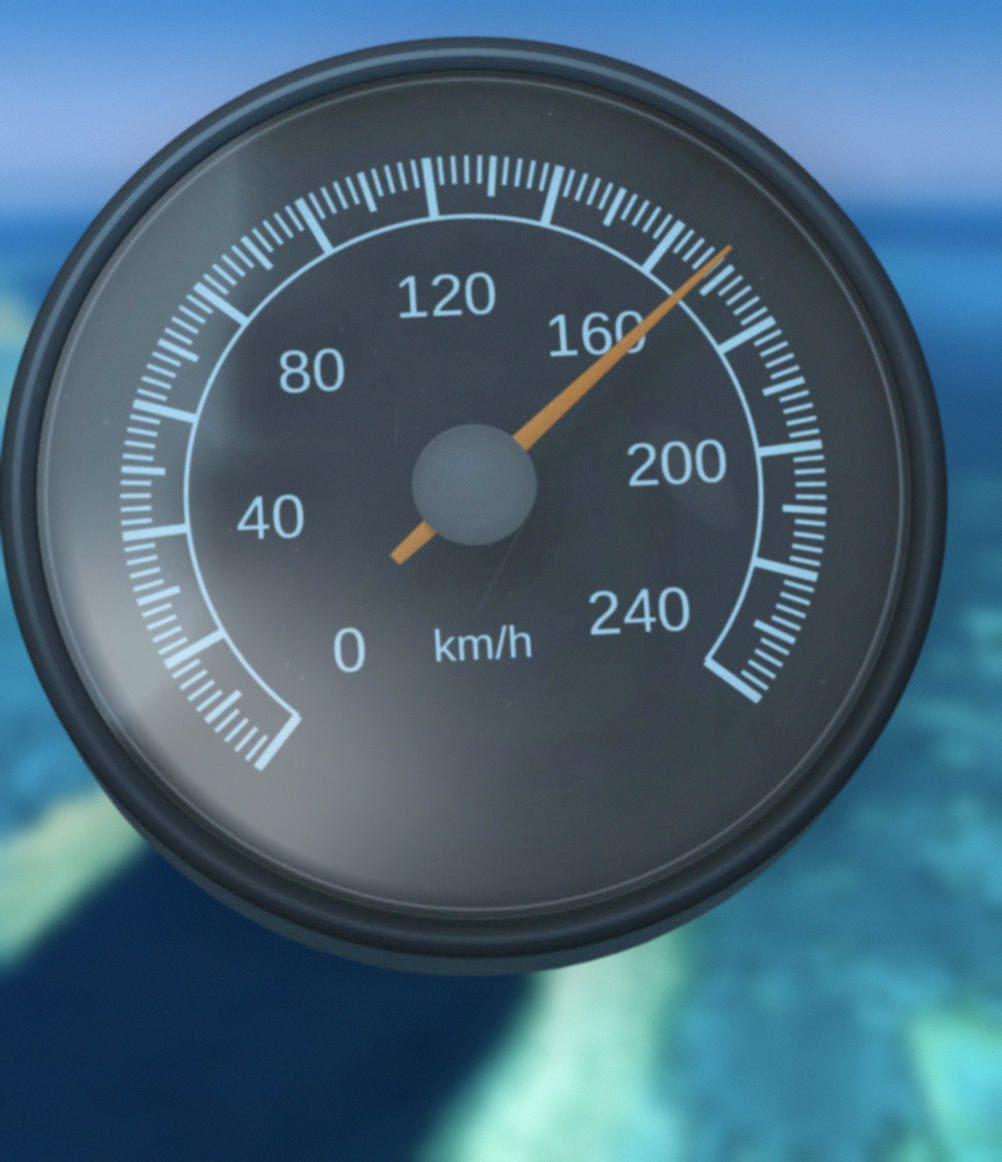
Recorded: 168 km/h
